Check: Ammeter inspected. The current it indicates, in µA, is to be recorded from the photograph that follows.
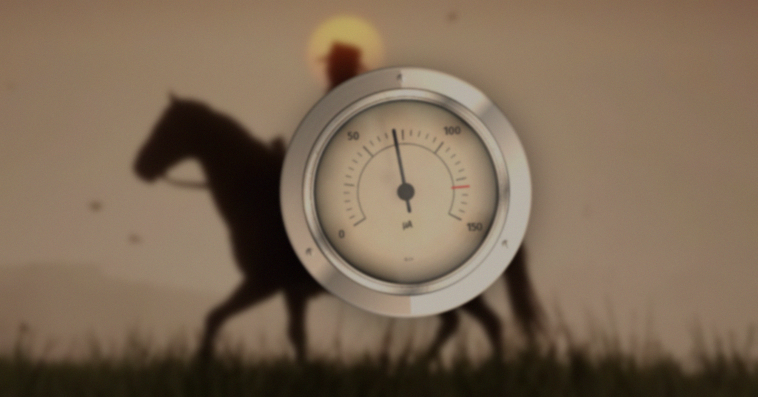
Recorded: 70 µA
